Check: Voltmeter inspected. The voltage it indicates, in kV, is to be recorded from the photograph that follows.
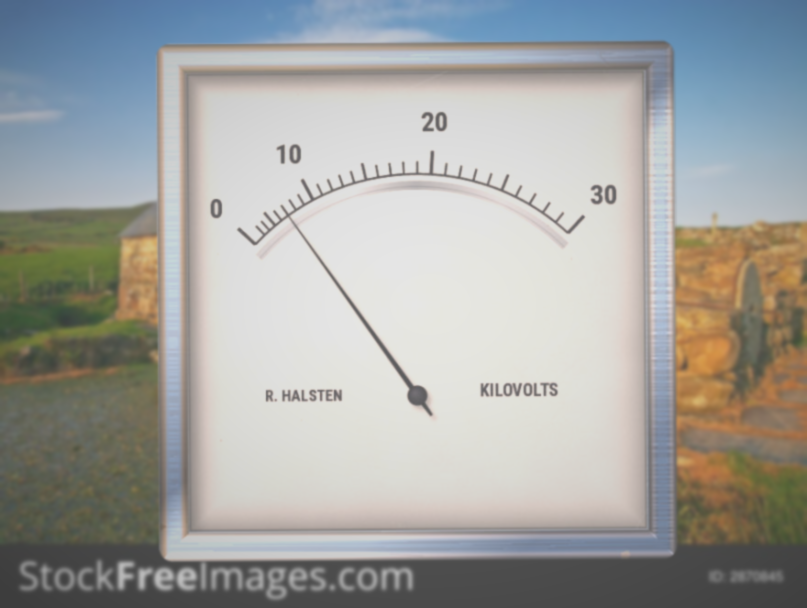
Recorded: 7 kV
